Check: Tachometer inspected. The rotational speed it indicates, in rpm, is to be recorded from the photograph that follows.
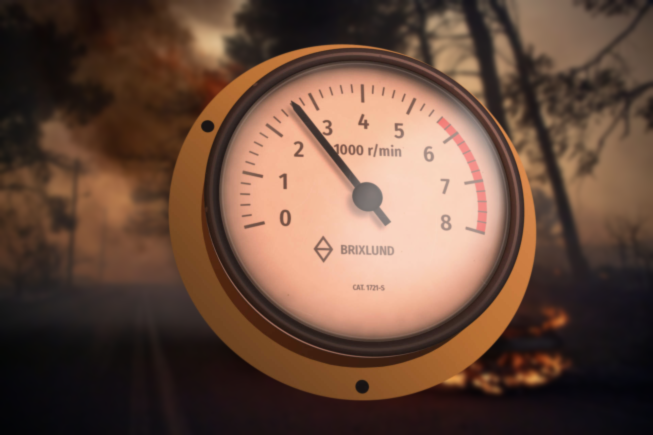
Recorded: 2600 rpm
